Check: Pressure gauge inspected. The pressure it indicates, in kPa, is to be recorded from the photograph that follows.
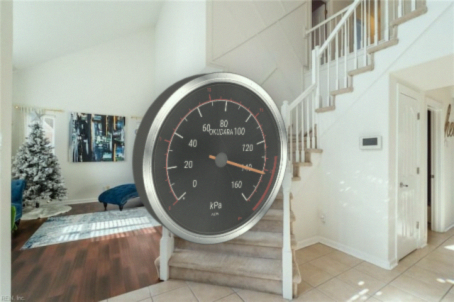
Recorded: 140 kPa
